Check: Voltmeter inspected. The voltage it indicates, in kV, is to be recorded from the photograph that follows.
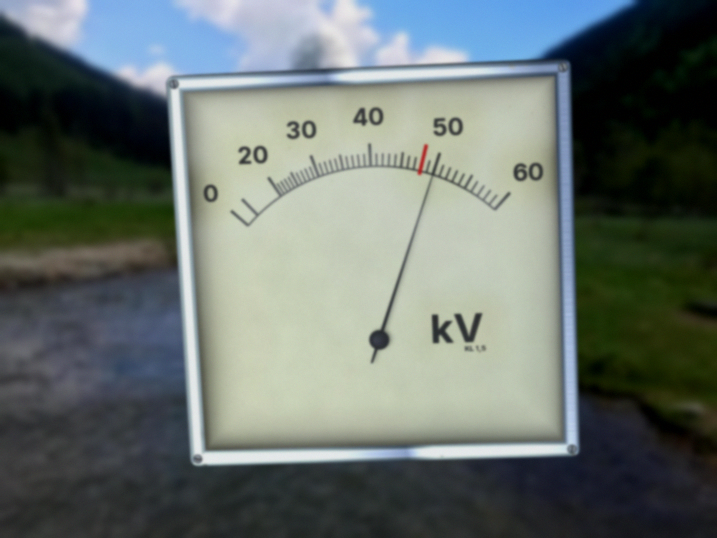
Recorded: 50 kV
